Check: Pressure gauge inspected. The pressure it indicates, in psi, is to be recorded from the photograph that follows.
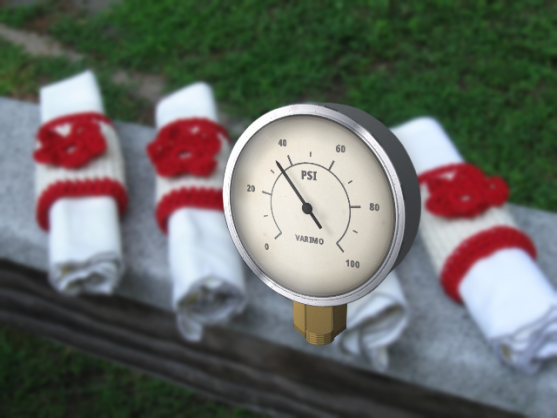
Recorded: 35 psi
